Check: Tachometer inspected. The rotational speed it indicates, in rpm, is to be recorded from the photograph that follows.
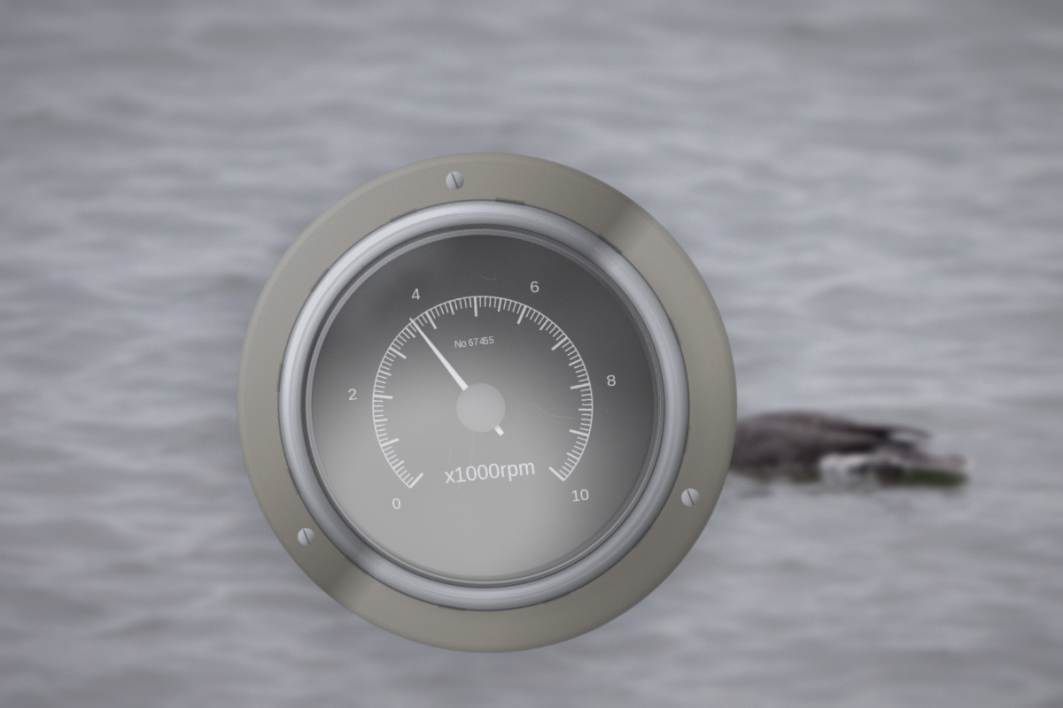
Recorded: 3700 rpm
